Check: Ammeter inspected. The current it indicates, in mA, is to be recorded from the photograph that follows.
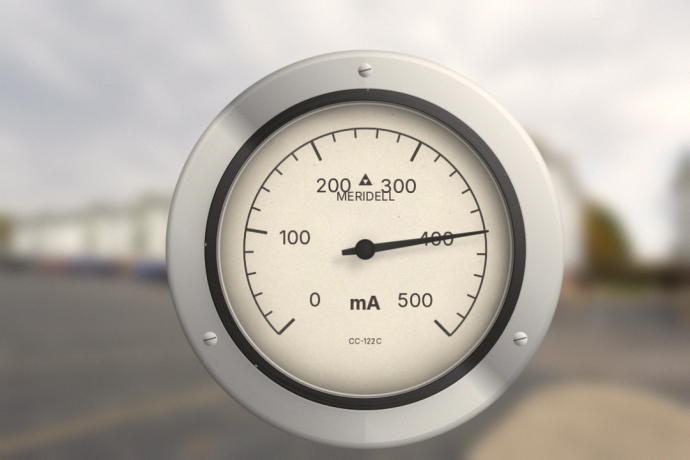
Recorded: 400 mA
